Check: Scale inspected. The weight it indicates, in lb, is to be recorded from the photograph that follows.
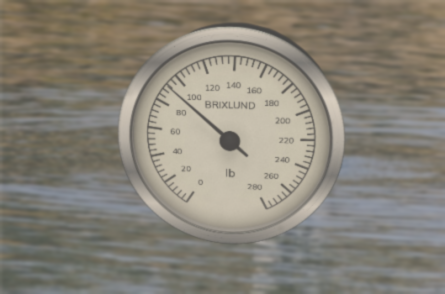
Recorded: 92 lb
